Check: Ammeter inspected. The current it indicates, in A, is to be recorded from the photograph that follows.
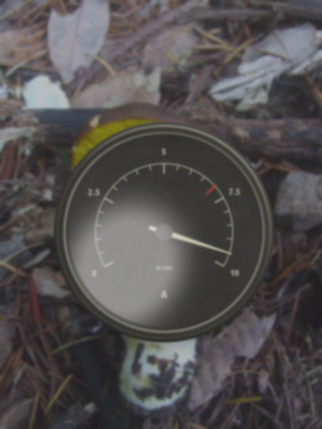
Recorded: 9.5 A
